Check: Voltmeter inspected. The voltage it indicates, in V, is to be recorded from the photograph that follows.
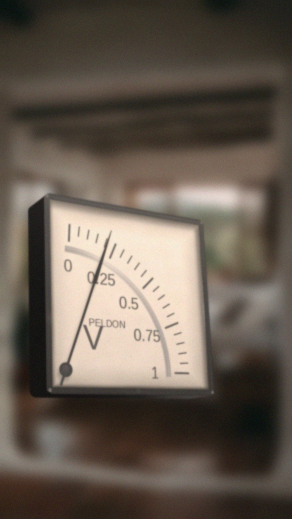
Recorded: 0.2 V
